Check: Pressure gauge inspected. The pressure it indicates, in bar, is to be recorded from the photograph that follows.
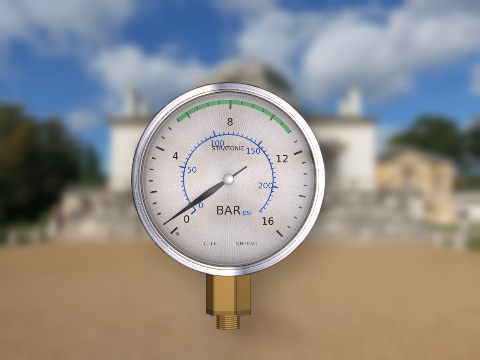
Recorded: 0.5 bar
